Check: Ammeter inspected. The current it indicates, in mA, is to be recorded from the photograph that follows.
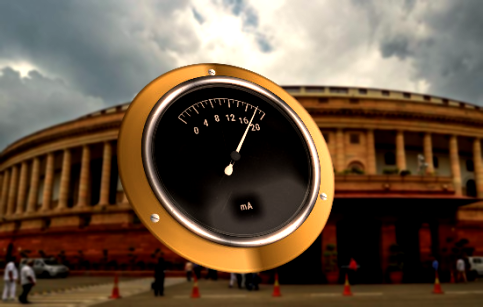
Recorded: 18 mA
